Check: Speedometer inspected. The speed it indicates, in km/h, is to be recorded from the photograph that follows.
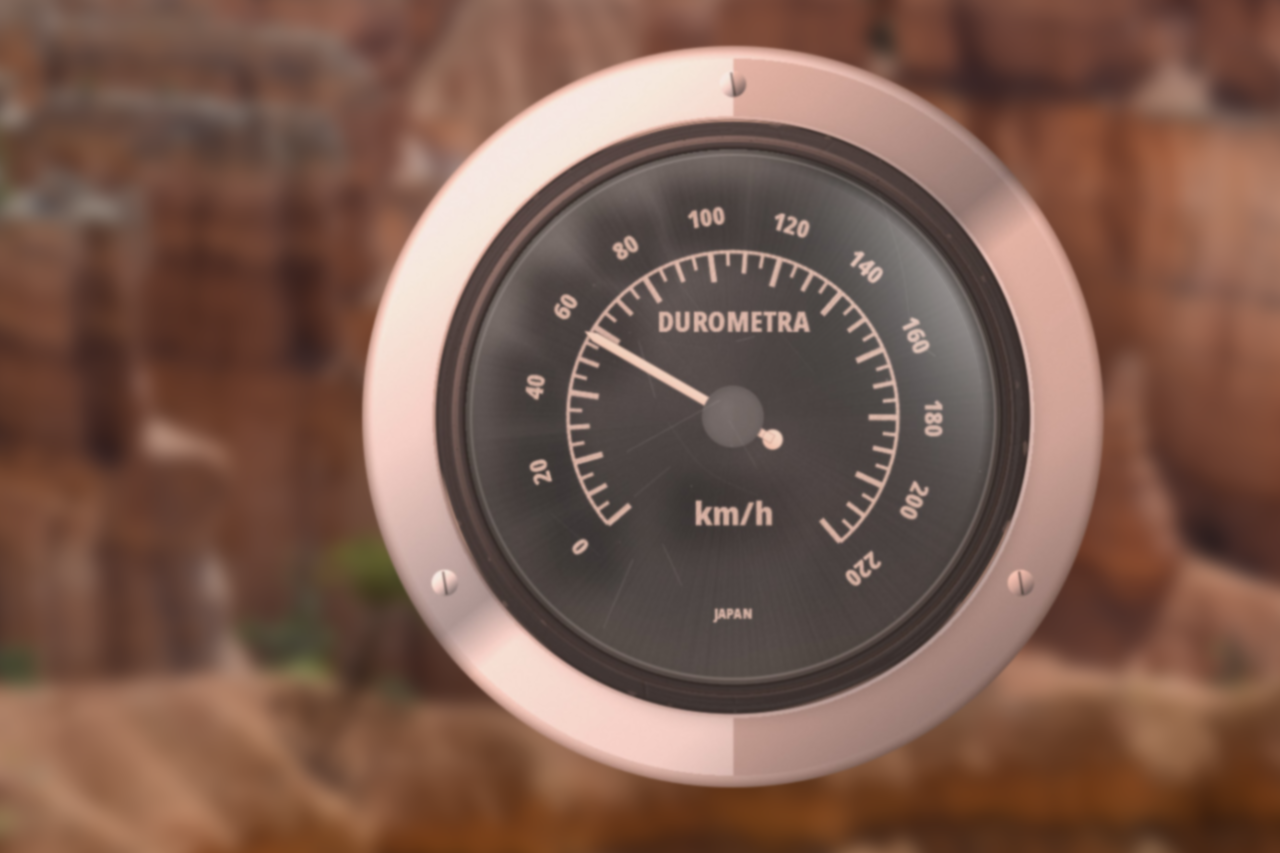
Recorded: 57.5 km/h
